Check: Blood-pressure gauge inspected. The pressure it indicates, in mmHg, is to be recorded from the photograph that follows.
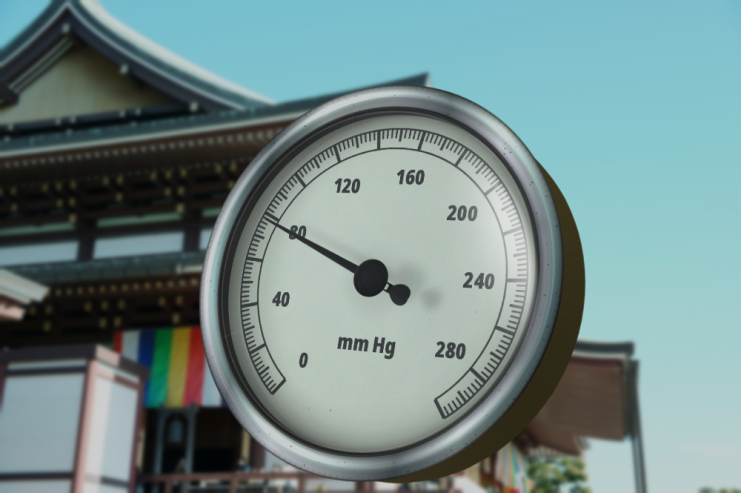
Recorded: 78 mmHg
